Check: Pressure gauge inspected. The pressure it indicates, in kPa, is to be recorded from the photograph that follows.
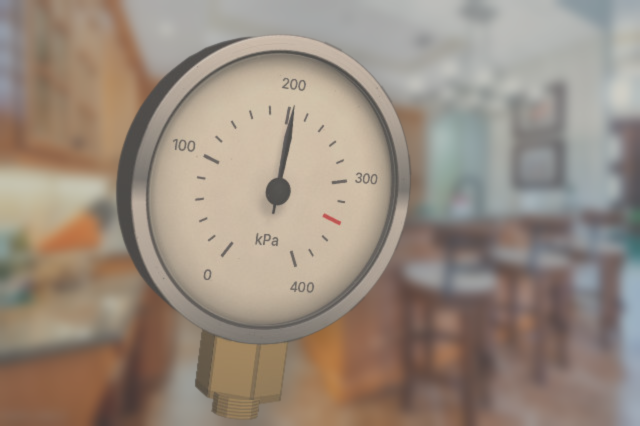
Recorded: 200 kPa
